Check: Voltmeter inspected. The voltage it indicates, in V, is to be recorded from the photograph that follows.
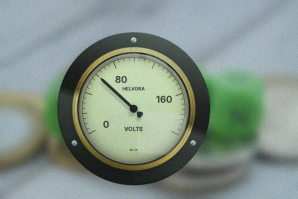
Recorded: 60 V
